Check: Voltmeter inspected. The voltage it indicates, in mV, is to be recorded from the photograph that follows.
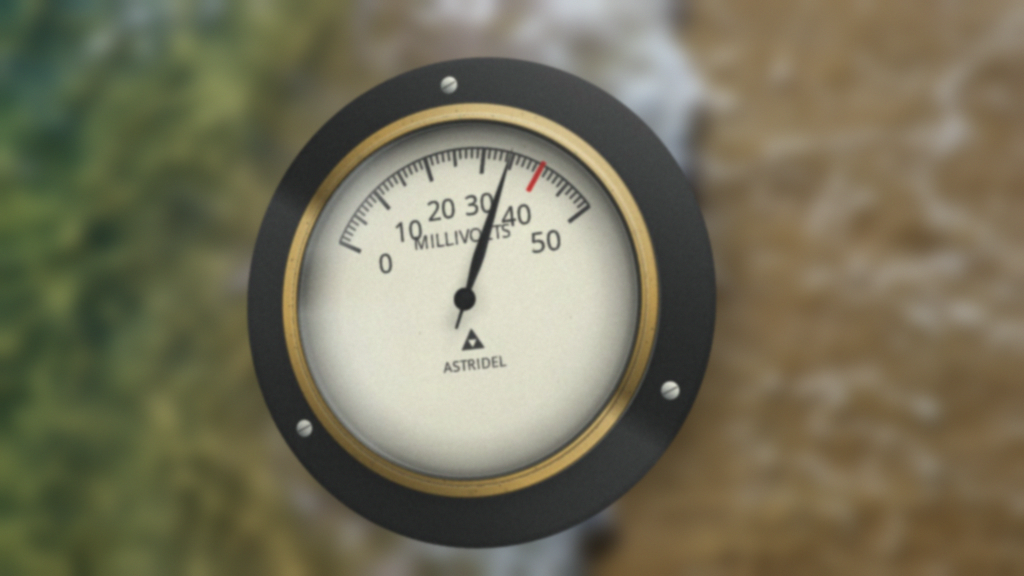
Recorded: 35 mV
